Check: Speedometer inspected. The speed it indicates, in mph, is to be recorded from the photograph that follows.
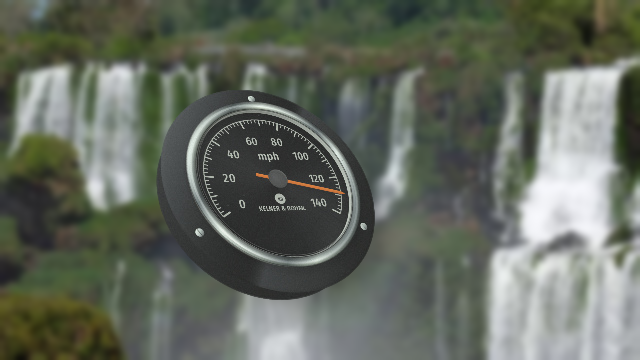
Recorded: 130 mph
